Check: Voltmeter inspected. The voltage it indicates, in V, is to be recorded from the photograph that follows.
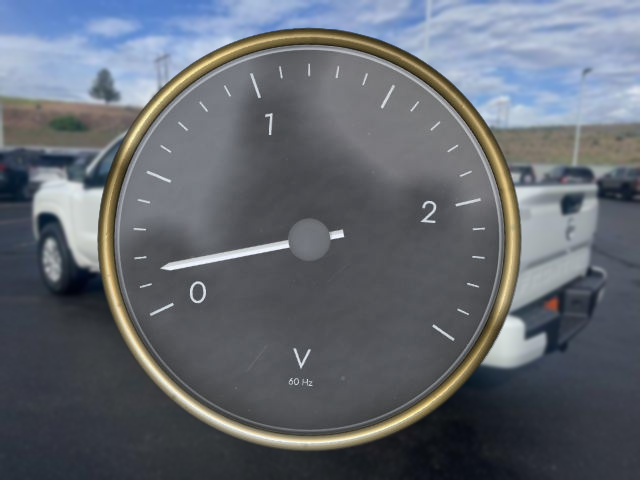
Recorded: 0.15 V
